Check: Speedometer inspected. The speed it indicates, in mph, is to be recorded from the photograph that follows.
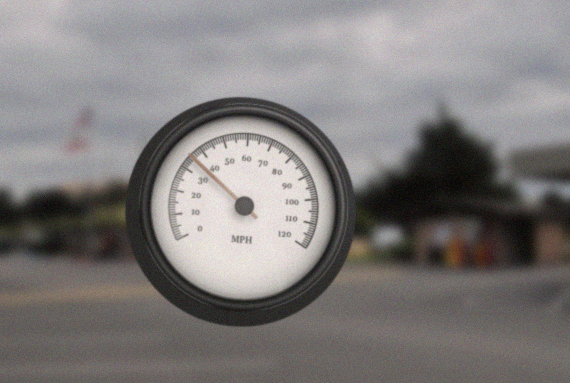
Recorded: 35 mph
